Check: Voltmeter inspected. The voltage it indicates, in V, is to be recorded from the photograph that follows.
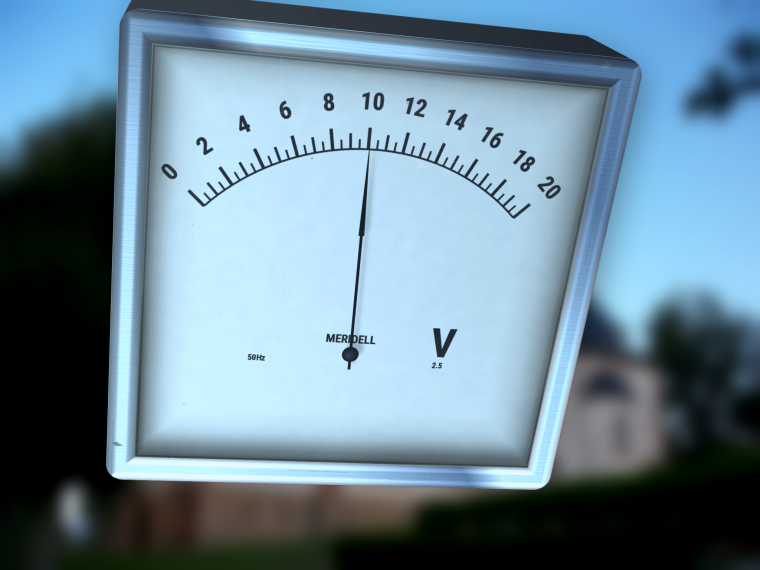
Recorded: 10 V
